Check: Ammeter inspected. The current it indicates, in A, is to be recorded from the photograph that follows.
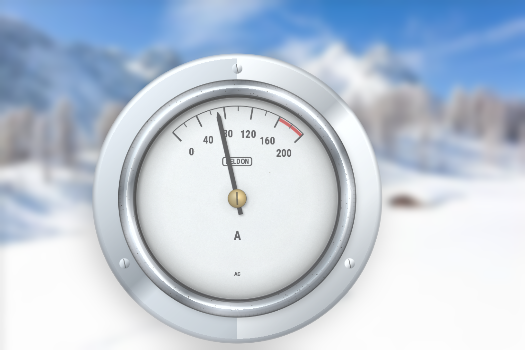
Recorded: 70 A
